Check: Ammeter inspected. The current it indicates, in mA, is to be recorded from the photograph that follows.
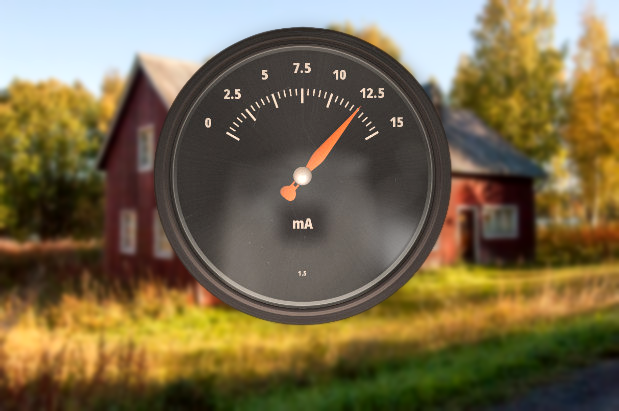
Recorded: 12.5 mA
